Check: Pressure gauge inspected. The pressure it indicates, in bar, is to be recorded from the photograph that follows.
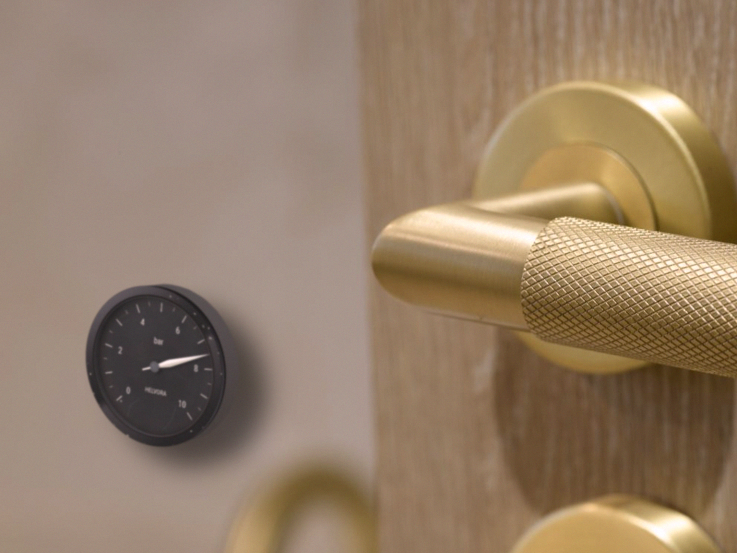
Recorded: 7.5 bar
